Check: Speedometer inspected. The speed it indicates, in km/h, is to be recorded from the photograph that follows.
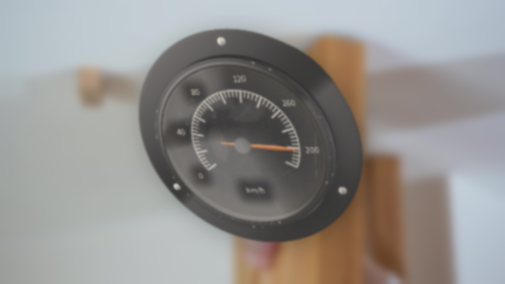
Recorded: 200 km/h
